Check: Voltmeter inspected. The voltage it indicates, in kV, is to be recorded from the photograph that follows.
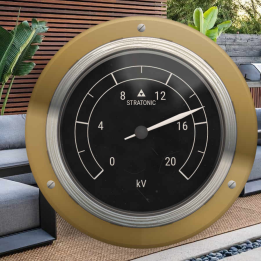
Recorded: 15 kV
